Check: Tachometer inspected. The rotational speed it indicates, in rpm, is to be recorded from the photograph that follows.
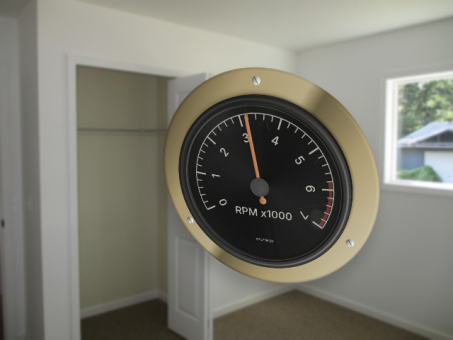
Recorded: 3200 rpm
